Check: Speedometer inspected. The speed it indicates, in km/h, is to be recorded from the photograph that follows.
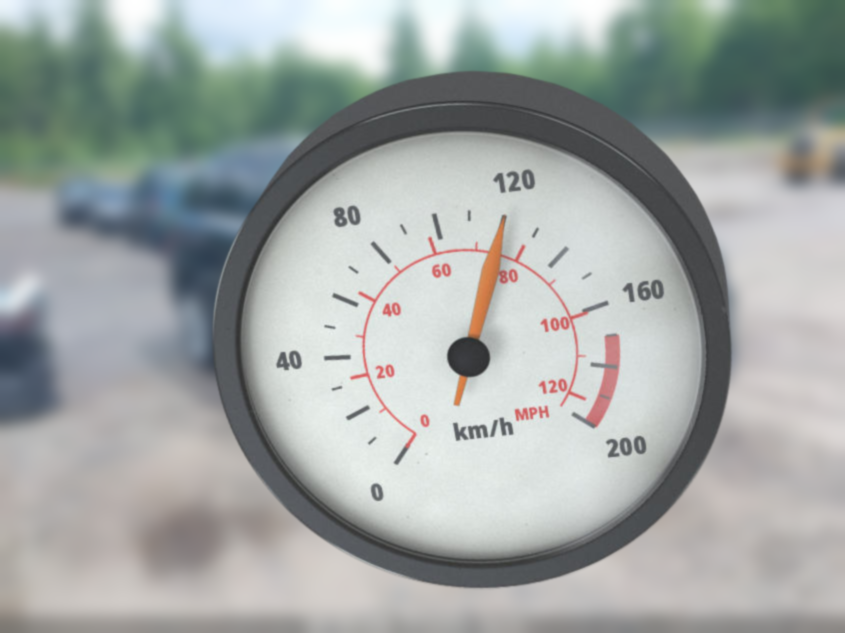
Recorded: 120 km/h
